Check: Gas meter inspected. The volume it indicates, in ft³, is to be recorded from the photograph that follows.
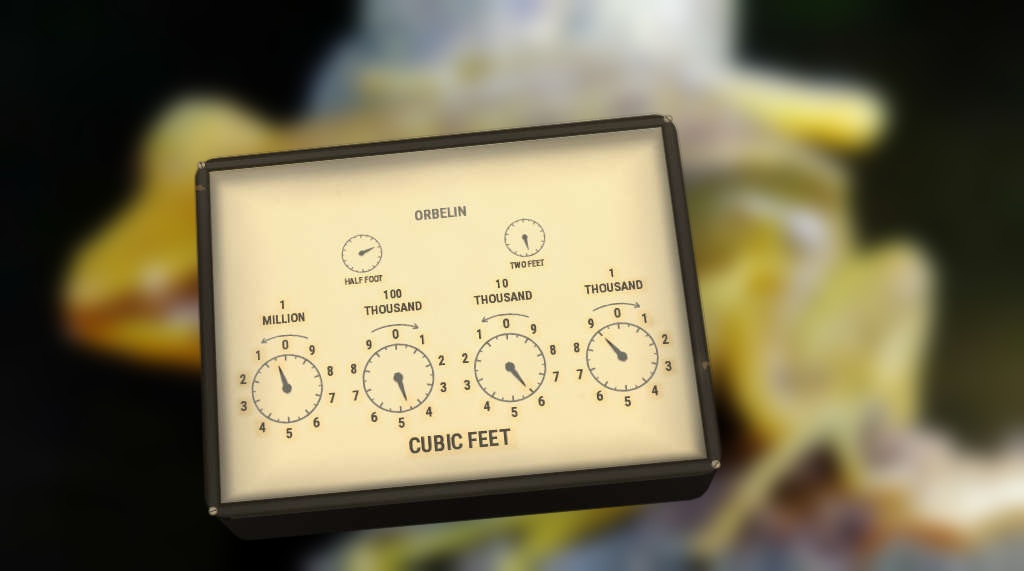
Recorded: 45900 ft³
